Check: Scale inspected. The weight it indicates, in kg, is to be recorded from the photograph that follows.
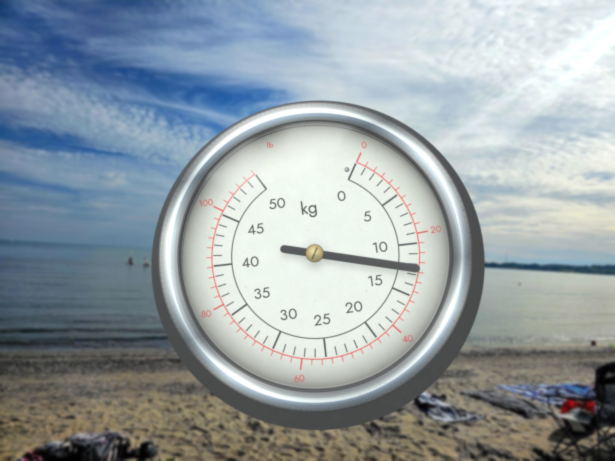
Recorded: 12.5 kg
